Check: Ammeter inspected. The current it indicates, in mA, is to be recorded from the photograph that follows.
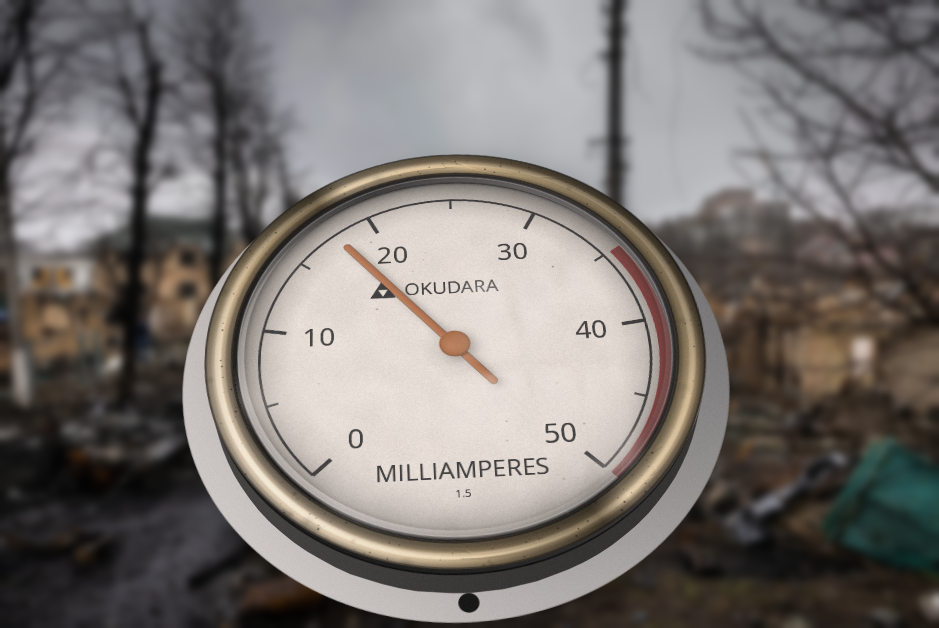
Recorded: 17.5 mA
